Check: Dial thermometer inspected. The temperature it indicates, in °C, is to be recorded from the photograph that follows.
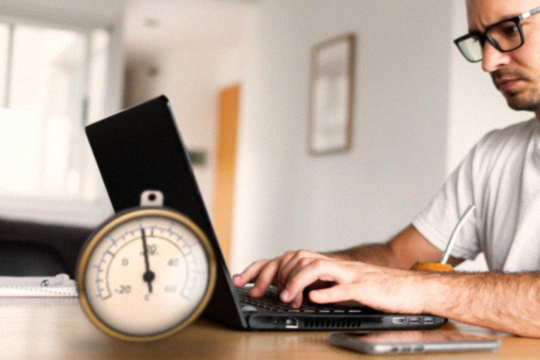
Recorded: 16 °C
